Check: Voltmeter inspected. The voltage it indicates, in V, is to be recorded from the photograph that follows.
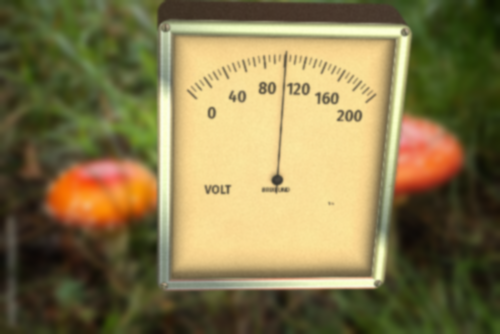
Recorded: 100 V
